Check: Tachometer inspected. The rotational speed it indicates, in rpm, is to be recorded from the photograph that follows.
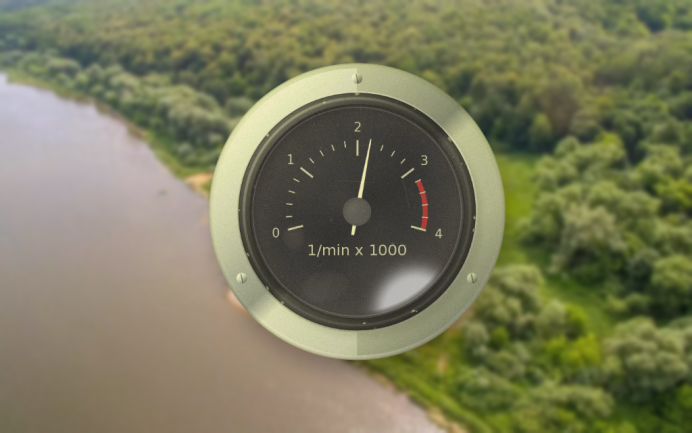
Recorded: 2200 rpm
